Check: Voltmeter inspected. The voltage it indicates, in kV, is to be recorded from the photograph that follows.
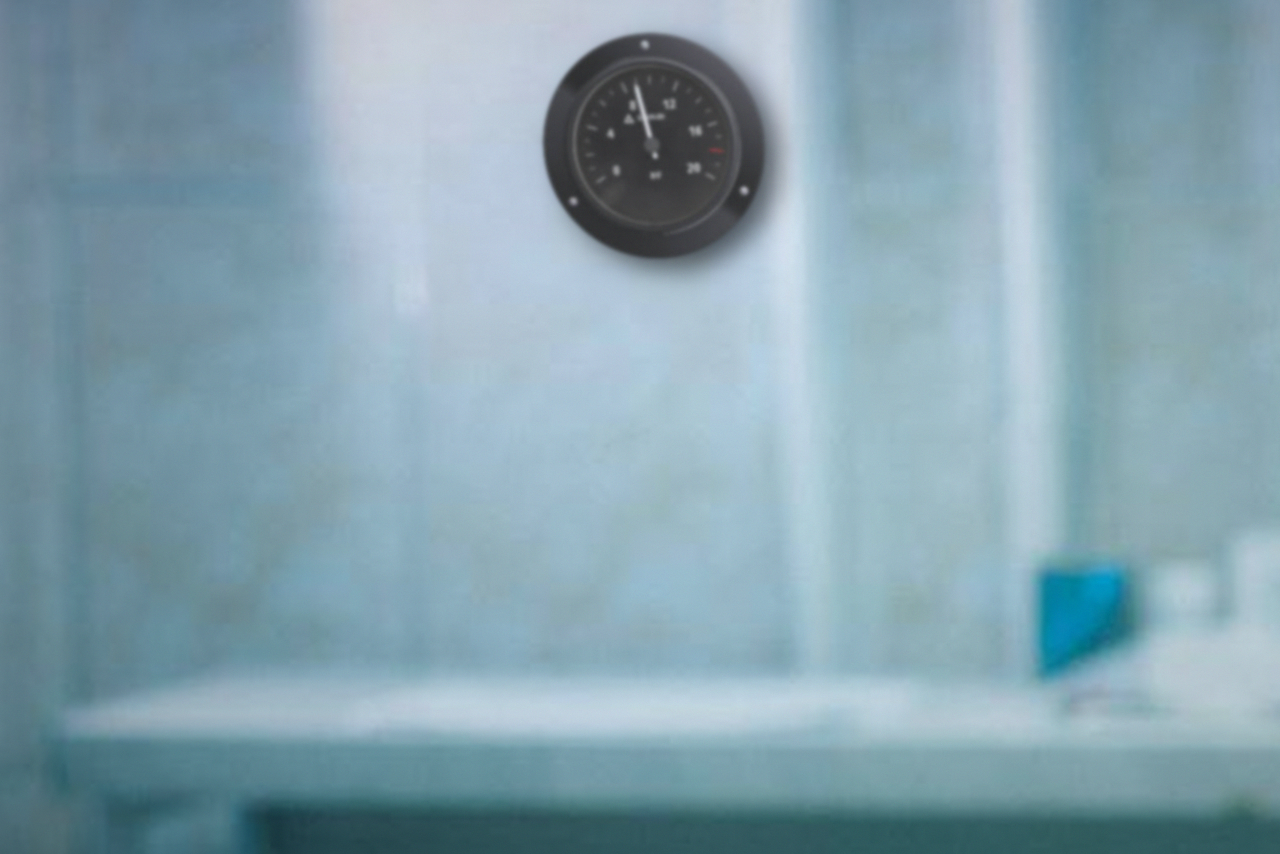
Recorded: 9 kV
